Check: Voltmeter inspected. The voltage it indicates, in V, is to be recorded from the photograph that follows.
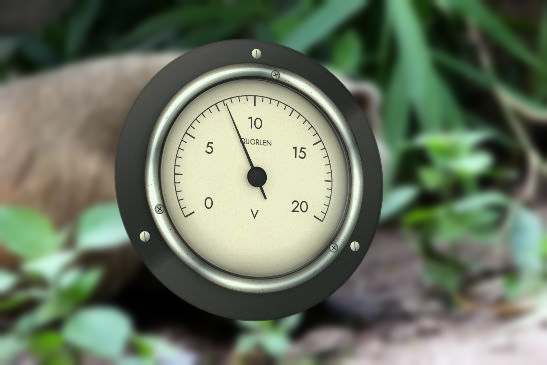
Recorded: 8 V
